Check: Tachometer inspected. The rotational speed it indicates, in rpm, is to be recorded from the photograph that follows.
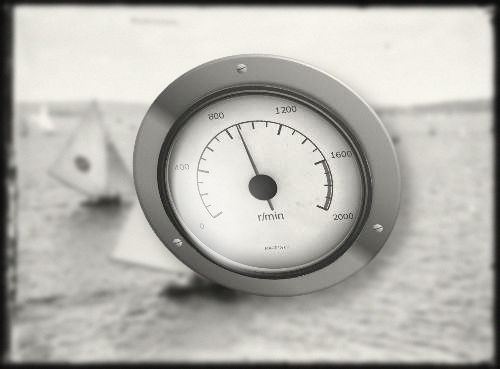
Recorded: 900 rpm
